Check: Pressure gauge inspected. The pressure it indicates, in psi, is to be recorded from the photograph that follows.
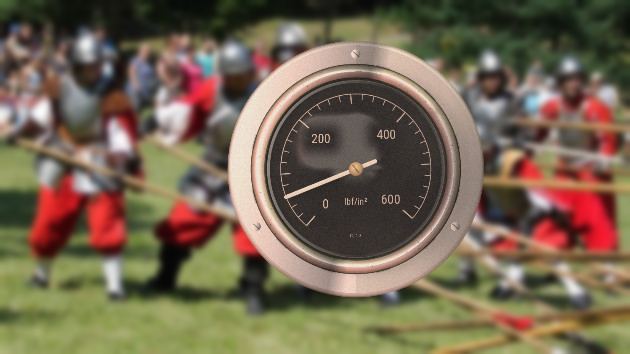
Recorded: 60 psi
